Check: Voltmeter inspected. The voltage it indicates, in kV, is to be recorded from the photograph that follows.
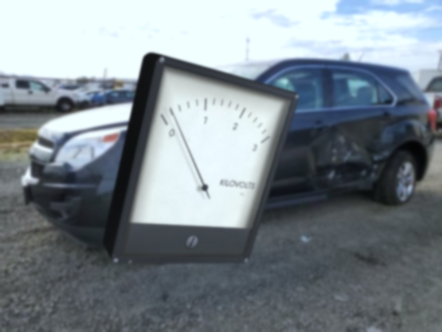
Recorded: 0.2 kV
